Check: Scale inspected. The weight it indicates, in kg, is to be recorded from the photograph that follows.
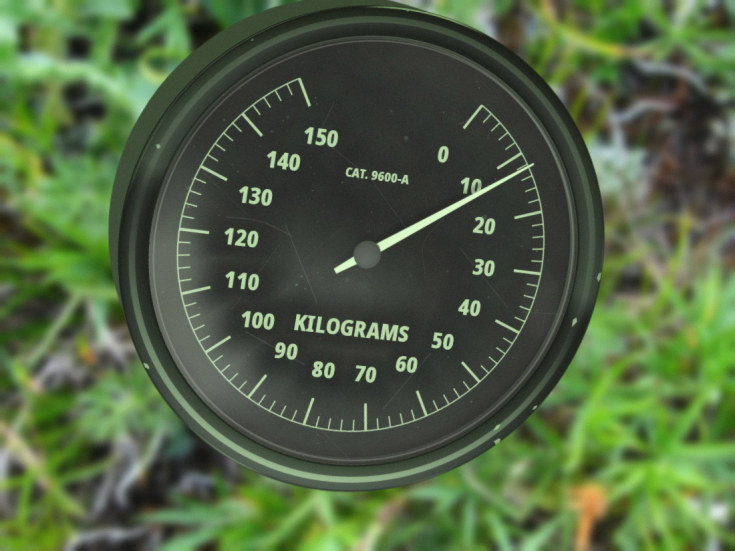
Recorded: 12 kg
